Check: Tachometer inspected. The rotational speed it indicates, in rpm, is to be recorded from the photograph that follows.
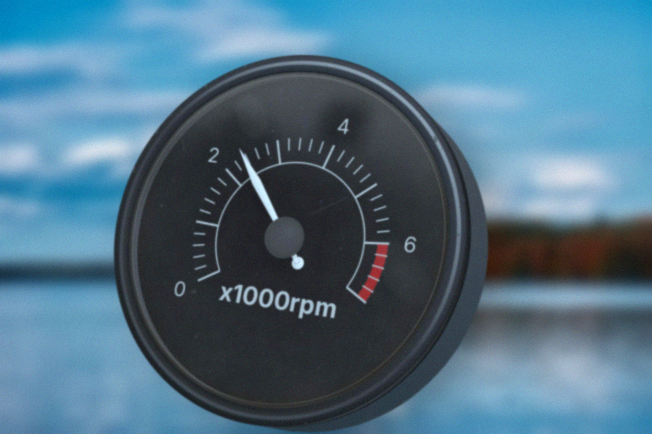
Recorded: 2400 rpm
